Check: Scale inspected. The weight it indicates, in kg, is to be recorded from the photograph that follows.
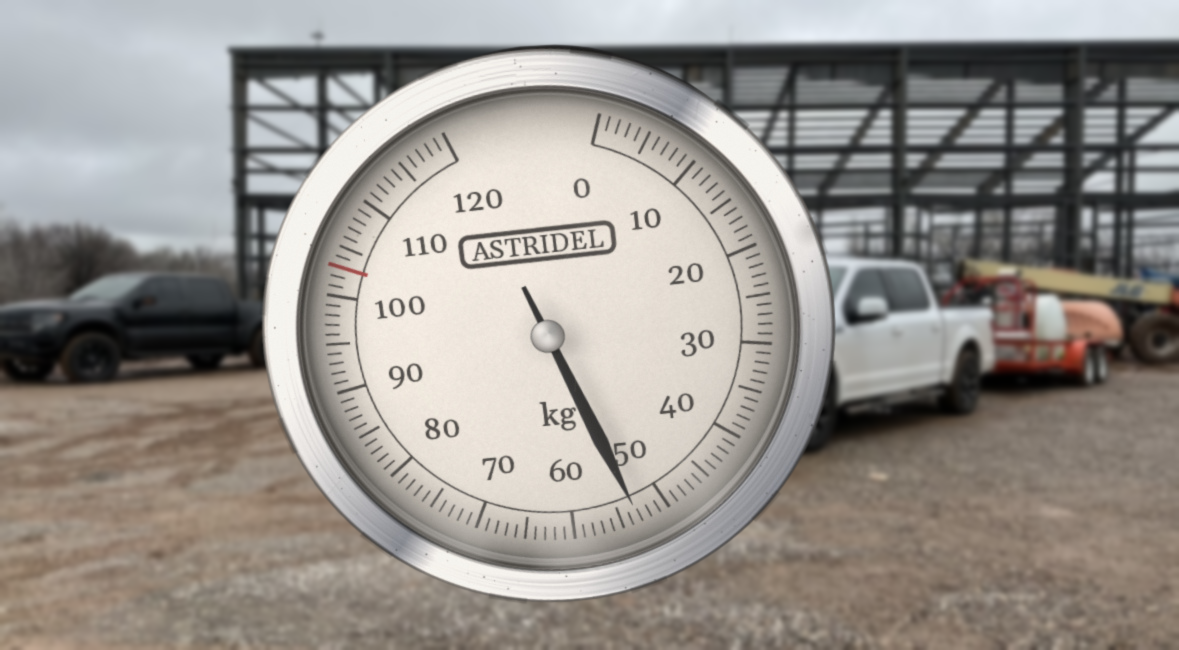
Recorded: 53 kg
